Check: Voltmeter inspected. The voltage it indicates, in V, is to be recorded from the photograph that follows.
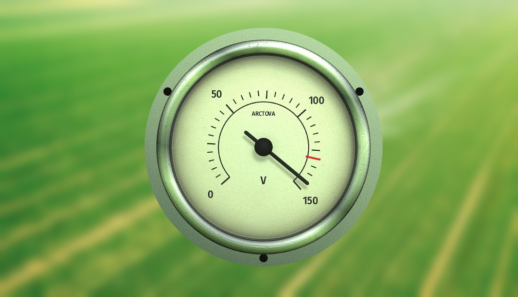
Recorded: 145 V
